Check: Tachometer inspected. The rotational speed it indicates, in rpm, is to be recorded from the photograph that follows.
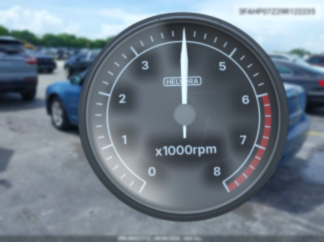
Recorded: 4000 rpm
